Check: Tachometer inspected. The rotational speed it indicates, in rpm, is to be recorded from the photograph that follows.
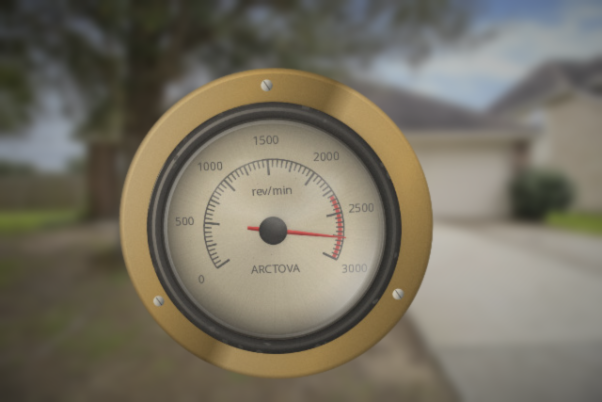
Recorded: 2750 rpm
